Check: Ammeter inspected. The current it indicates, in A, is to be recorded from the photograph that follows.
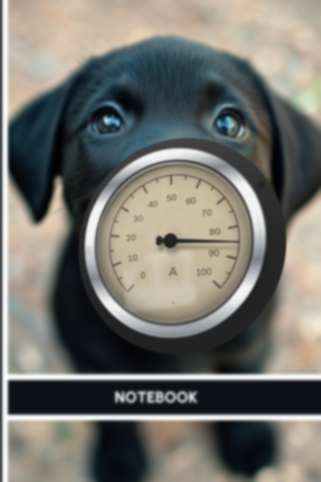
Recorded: 85 A
